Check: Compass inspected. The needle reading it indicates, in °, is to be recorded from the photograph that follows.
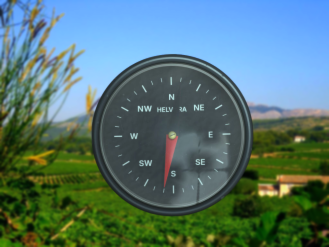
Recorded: 190 °
